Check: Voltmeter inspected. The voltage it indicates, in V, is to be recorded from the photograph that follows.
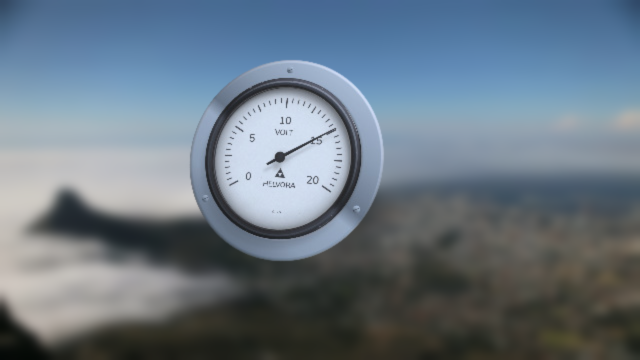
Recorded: 15 V
